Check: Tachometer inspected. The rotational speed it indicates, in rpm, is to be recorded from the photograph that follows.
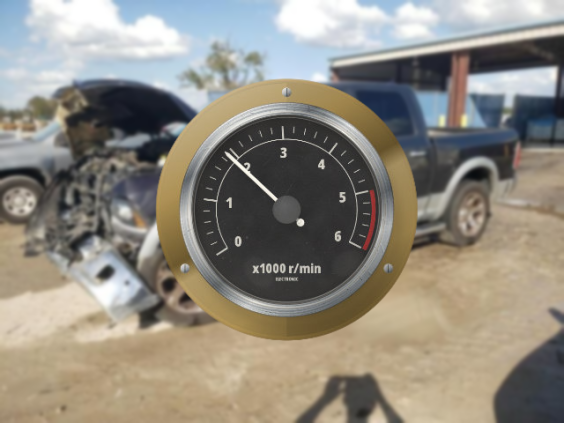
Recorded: 1900 rpm
